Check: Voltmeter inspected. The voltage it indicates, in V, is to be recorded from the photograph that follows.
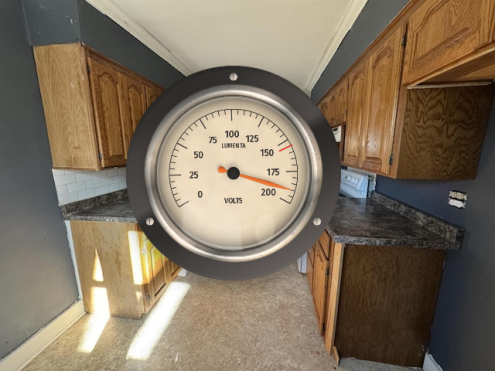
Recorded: 190 V
